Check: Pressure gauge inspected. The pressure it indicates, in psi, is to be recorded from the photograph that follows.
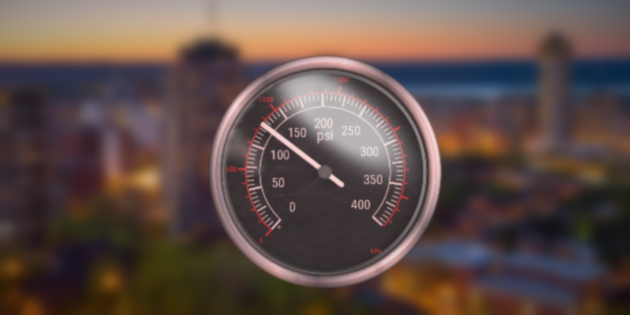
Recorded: 125 psi
